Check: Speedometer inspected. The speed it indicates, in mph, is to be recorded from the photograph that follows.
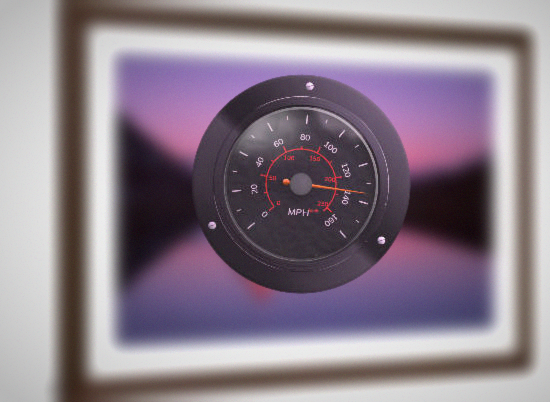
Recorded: 135 mph
